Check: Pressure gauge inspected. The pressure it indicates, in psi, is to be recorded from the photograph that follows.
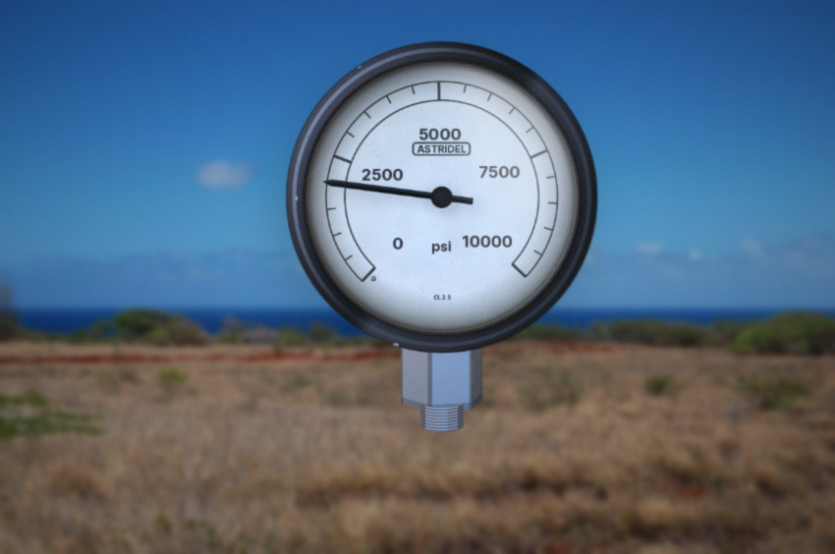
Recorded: 2000 psi
